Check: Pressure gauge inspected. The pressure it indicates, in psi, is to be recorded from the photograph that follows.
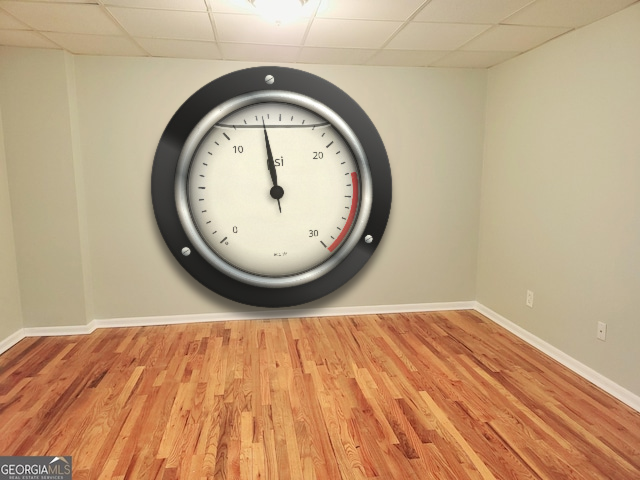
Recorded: 13.5 psi
